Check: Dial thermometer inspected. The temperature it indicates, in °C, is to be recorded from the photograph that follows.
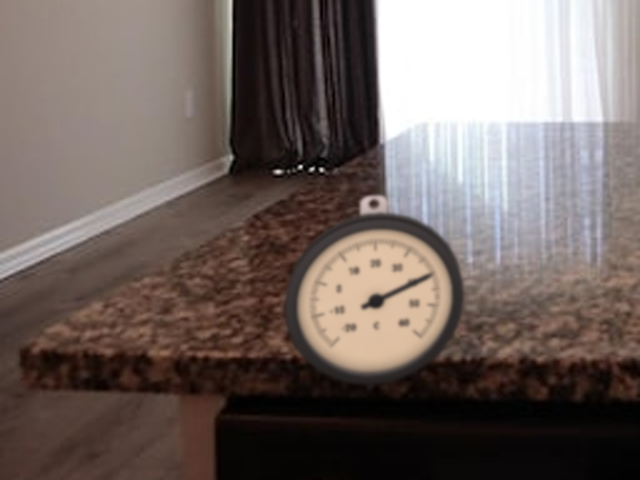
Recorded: 40 °C
